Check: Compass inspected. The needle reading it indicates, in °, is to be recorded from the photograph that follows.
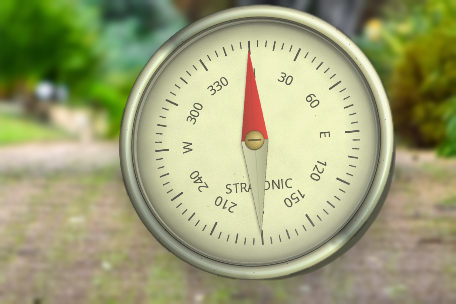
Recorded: 0 °
